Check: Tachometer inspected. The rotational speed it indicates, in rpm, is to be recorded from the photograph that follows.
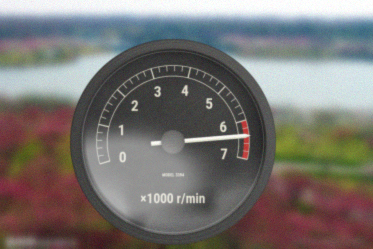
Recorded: 6400 rpm
